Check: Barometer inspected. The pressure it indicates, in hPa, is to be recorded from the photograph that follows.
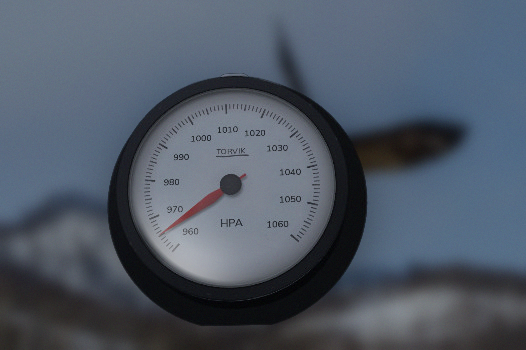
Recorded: 965 hPa
